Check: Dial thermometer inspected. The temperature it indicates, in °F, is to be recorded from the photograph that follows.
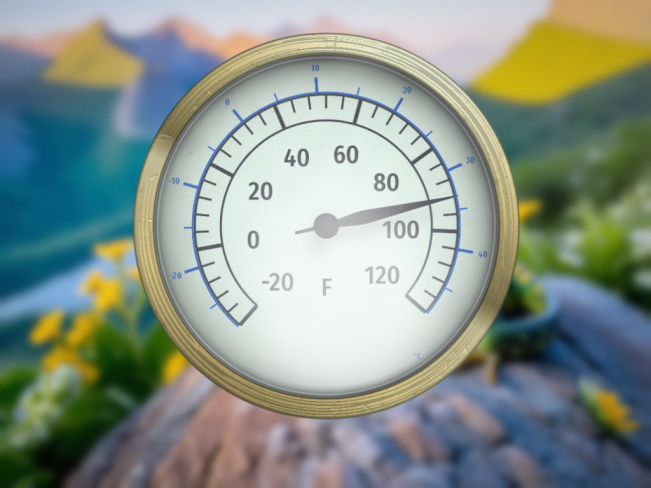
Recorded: 92 °F
